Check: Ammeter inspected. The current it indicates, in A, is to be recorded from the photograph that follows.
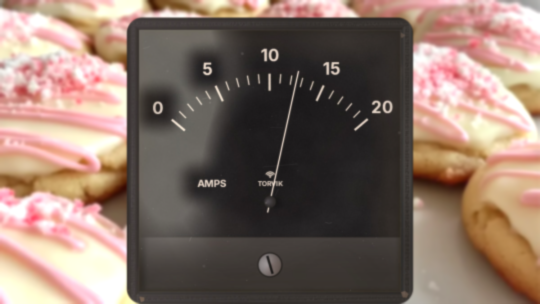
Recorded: 12.5 A
